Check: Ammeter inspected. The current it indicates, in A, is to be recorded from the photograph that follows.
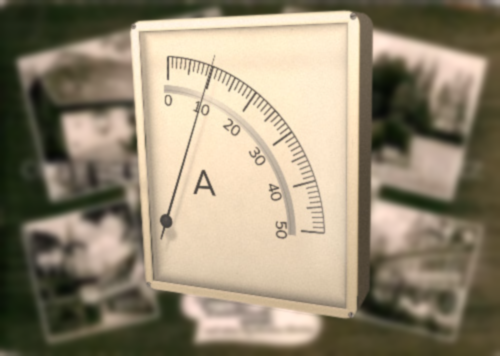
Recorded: 10 A
